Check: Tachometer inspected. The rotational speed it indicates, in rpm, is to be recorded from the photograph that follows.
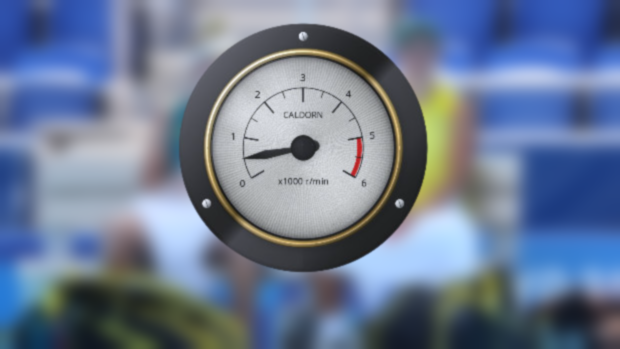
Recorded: 500 rpm
